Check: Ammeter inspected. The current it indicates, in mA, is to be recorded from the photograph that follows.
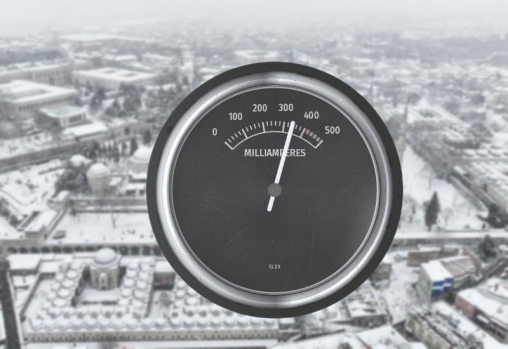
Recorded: 340 mA
